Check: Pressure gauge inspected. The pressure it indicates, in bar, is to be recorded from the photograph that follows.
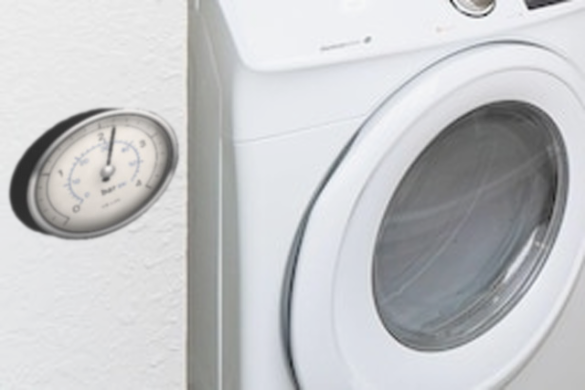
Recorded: 2.2 bar
